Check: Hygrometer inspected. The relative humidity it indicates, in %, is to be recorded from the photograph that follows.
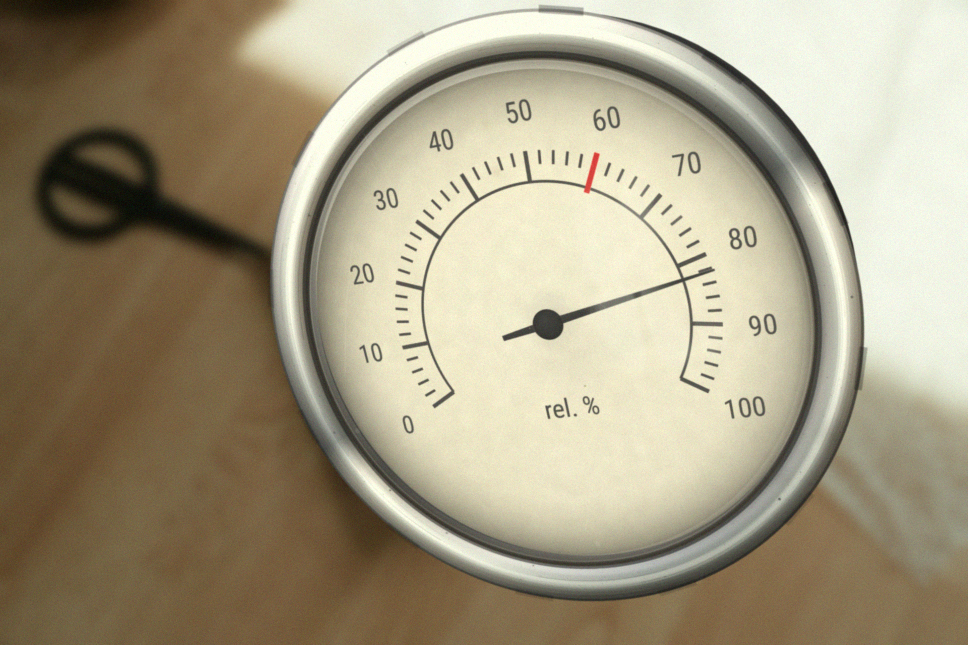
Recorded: 82 %
